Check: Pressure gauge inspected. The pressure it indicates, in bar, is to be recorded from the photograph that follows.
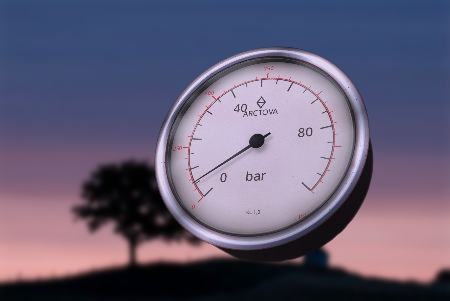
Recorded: 5 bar
